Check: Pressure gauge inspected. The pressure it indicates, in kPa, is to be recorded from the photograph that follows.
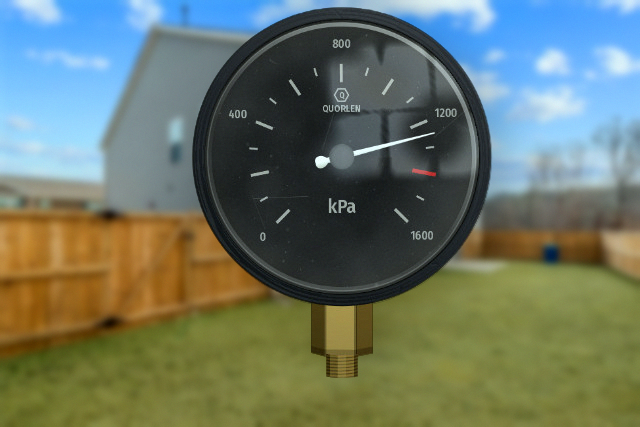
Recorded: 1250 kPa
